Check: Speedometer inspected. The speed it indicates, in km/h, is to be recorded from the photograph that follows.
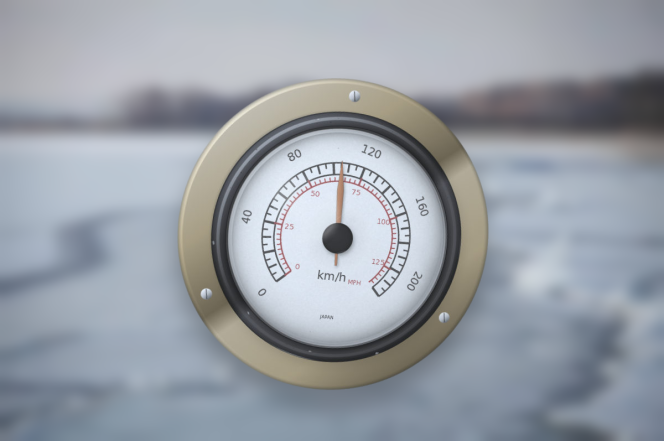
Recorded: 105 km/h
